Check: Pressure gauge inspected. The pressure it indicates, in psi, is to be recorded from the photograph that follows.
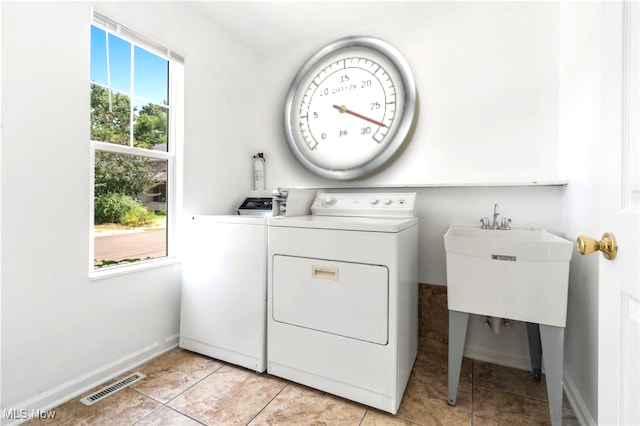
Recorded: 28 psi
